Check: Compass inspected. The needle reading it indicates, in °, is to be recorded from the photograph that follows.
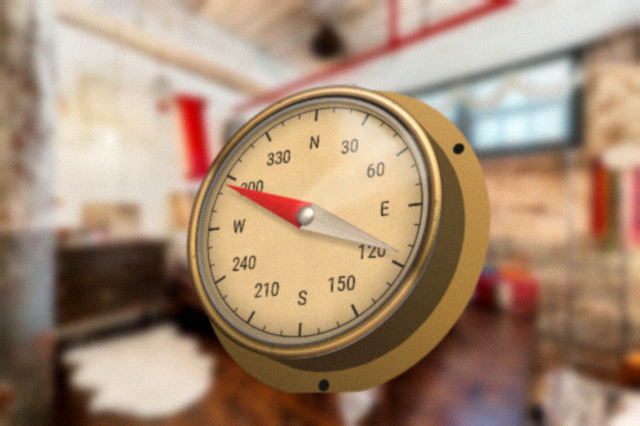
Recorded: 295 °
